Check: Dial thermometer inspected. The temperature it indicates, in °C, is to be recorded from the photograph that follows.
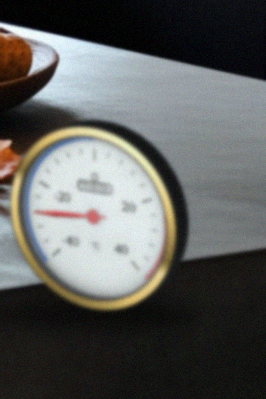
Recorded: -28 °C
